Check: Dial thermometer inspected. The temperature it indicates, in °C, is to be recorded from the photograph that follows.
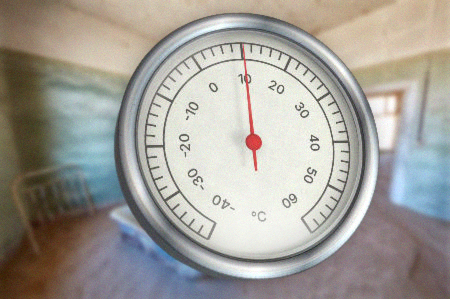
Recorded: 10 °C
